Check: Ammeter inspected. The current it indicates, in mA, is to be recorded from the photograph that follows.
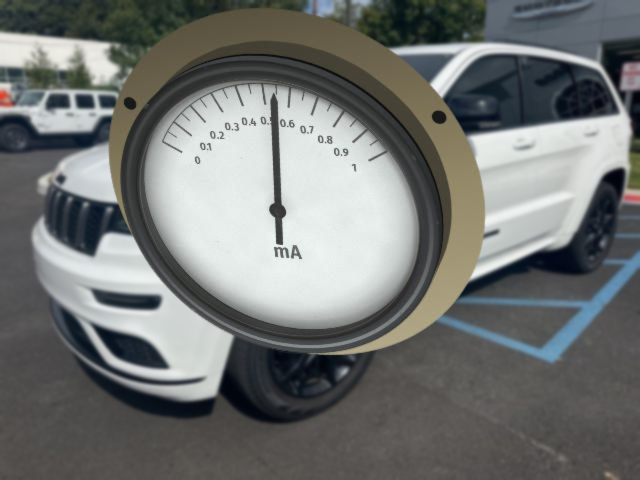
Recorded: 0.55 mA
